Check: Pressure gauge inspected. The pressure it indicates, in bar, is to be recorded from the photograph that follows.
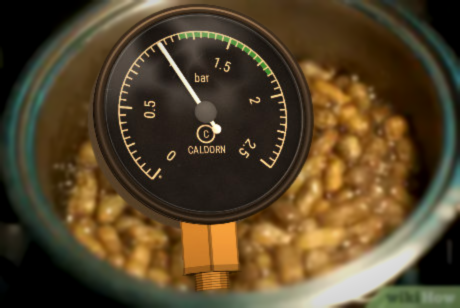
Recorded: 1 bar
